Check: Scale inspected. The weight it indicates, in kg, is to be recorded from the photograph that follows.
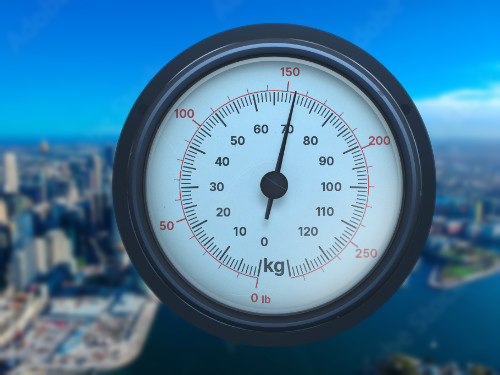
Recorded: 70 kg
